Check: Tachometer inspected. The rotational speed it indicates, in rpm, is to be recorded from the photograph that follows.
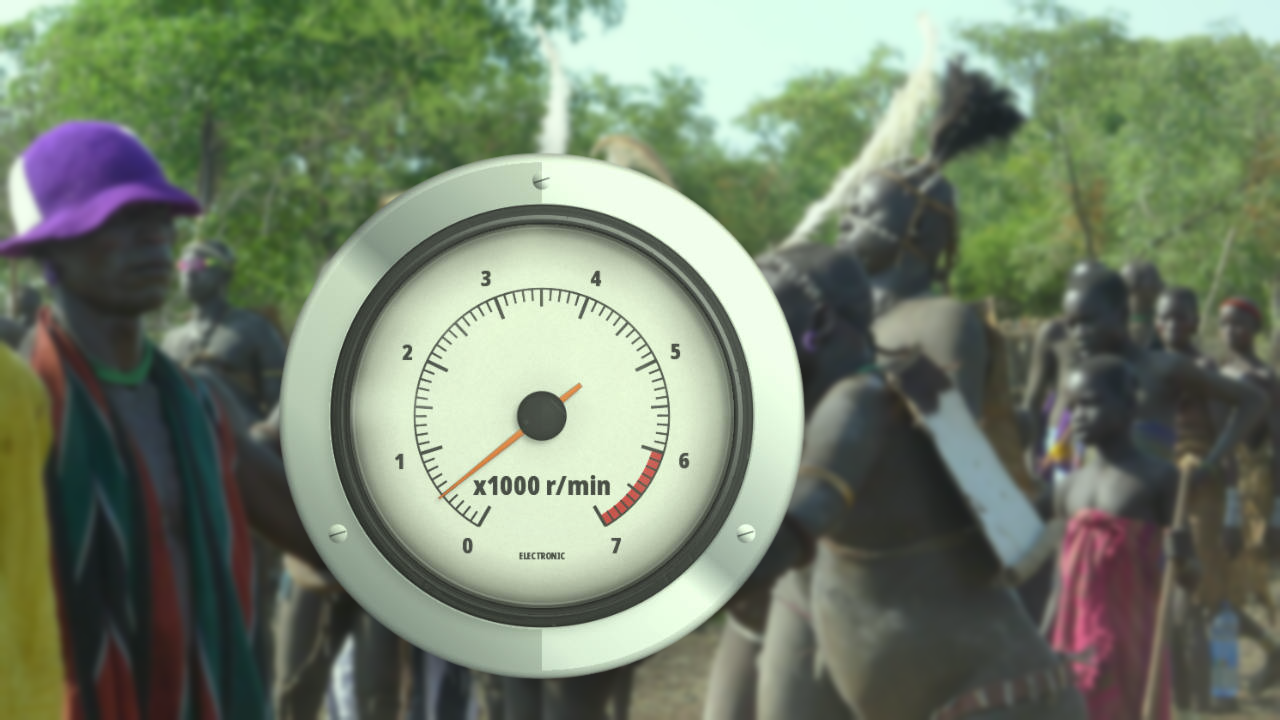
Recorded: 500 rpm
